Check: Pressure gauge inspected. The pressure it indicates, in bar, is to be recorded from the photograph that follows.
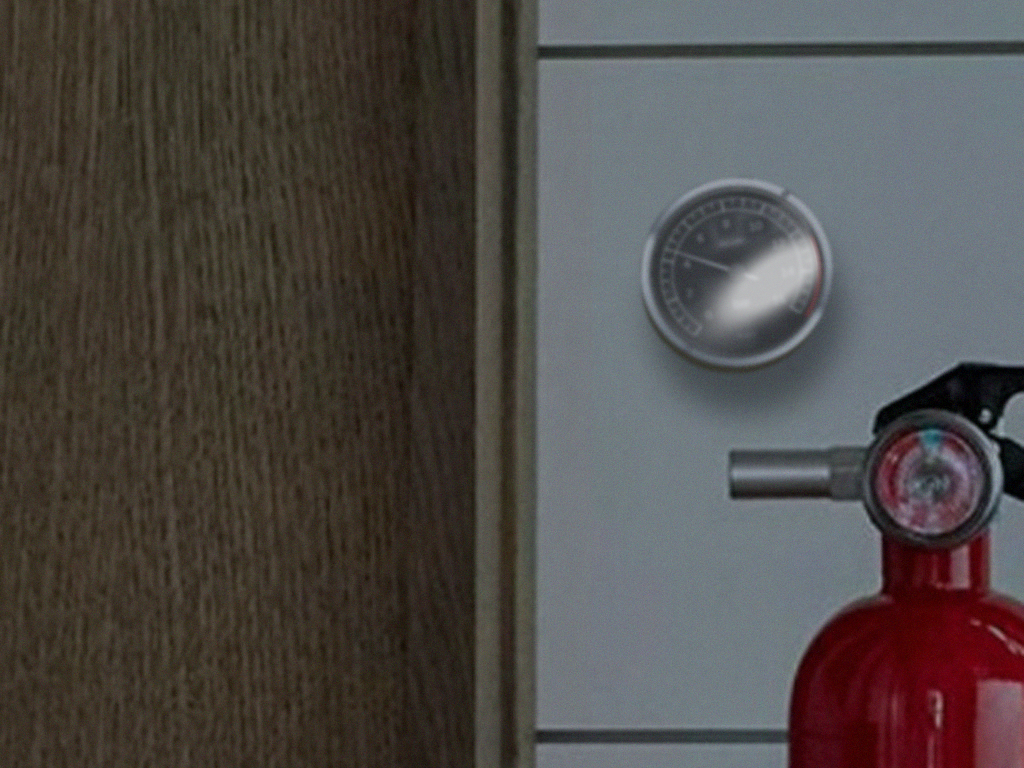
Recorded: 4.5 bar
